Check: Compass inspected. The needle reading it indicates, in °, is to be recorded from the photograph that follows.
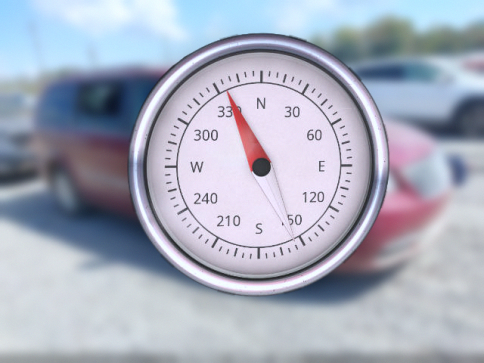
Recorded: 335 °
